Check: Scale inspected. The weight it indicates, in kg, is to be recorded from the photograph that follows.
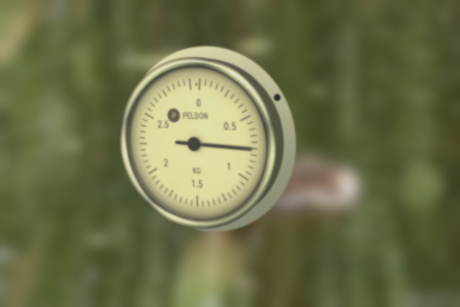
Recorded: 0.75 kg
